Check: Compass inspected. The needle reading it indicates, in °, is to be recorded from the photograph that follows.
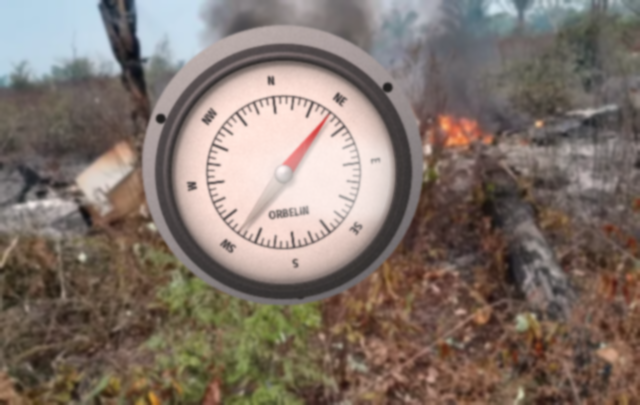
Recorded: 45 °
